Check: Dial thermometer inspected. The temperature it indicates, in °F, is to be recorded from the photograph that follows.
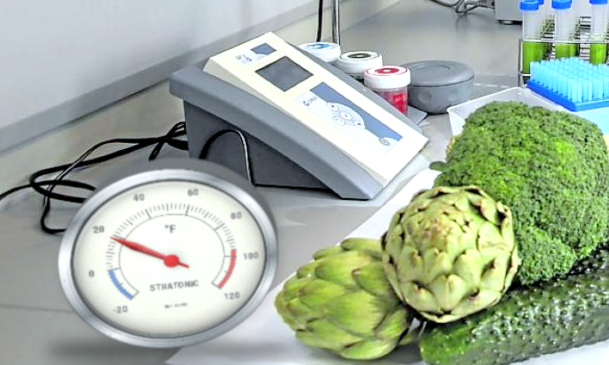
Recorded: 20 °F
